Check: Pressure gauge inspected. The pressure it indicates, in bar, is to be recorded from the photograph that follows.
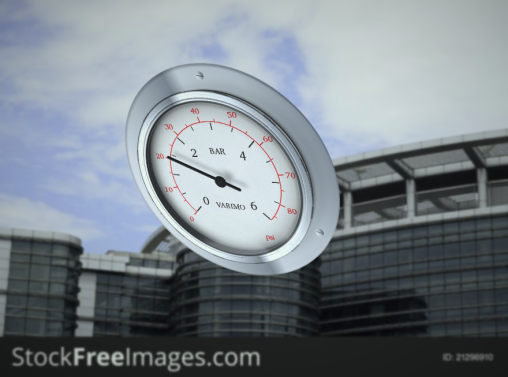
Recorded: 1.5 bar
